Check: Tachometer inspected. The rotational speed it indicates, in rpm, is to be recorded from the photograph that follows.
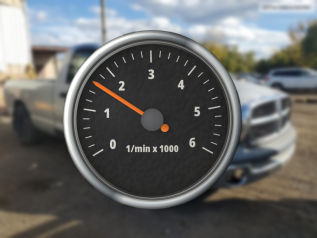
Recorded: 1600 rpm
